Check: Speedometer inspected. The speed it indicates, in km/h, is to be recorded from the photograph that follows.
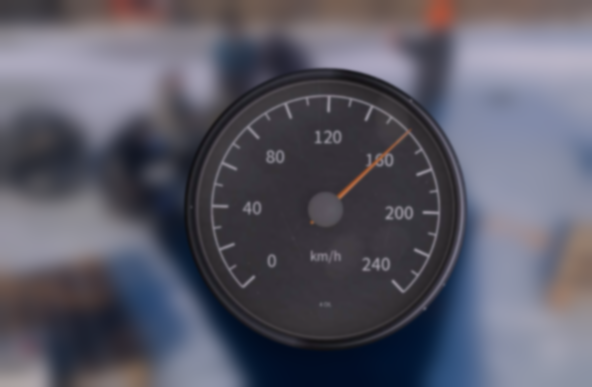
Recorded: 160 km/h
